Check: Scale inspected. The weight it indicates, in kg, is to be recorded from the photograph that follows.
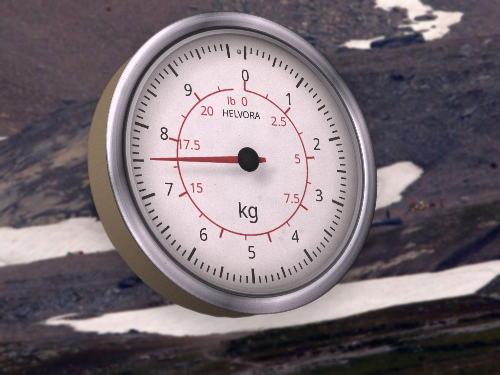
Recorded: 7.5 kg
